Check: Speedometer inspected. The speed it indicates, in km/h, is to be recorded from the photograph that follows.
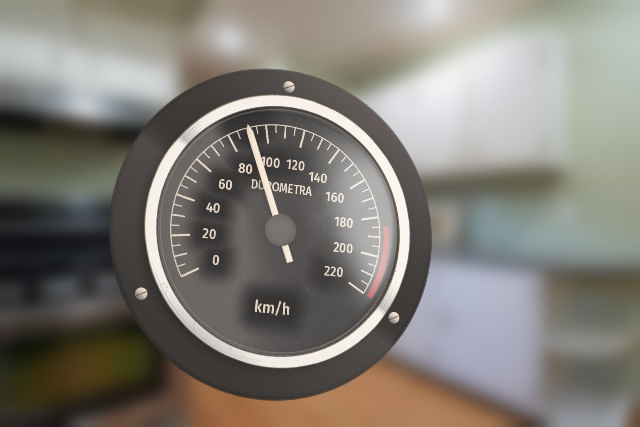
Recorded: 90 km/h
